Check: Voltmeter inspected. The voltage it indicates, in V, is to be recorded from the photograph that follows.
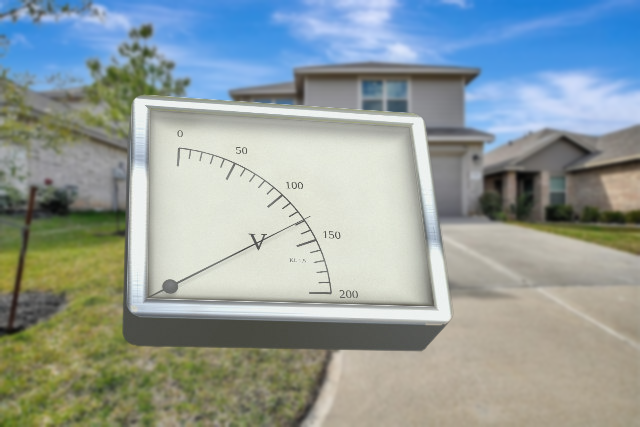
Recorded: 130 V
